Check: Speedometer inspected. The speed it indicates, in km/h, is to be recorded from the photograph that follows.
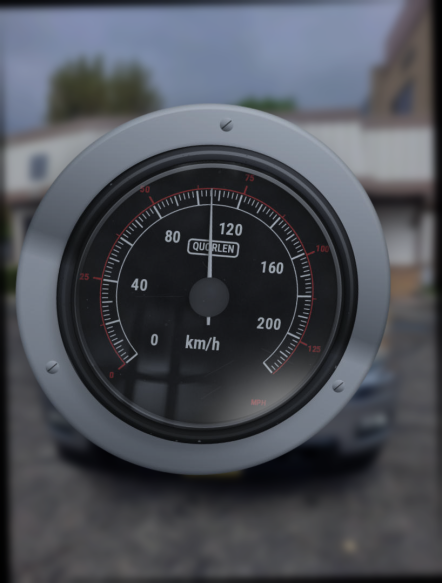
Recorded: 106 km/h
